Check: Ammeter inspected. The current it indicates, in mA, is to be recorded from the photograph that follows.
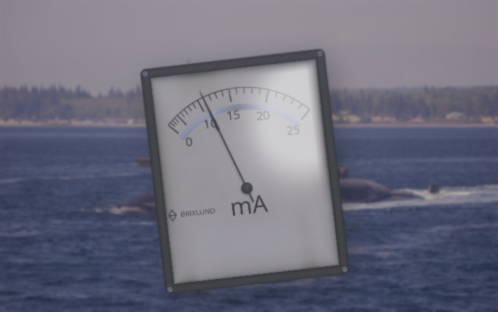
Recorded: 11 mA
